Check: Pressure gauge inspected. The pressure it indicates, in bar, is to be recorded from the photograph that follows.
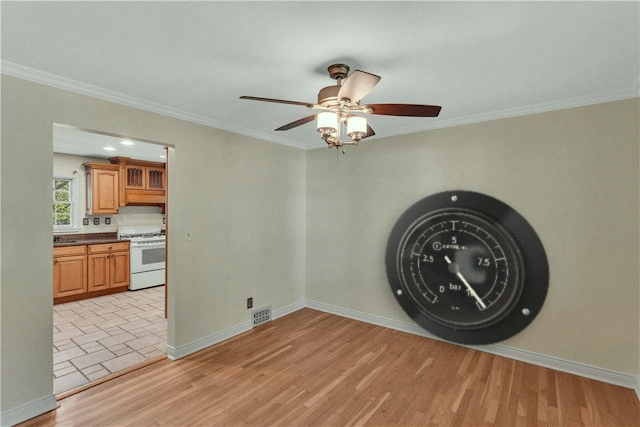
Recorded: 9.75 bar
